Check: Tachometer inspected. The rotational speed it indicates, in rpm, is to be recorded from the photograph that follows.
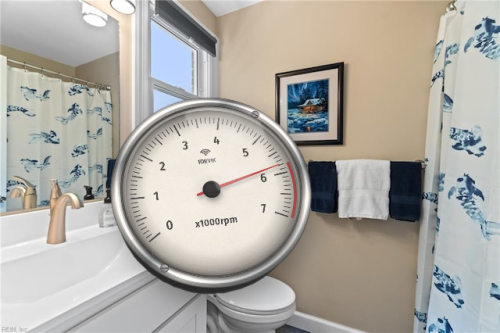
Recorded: 5800 rpm
